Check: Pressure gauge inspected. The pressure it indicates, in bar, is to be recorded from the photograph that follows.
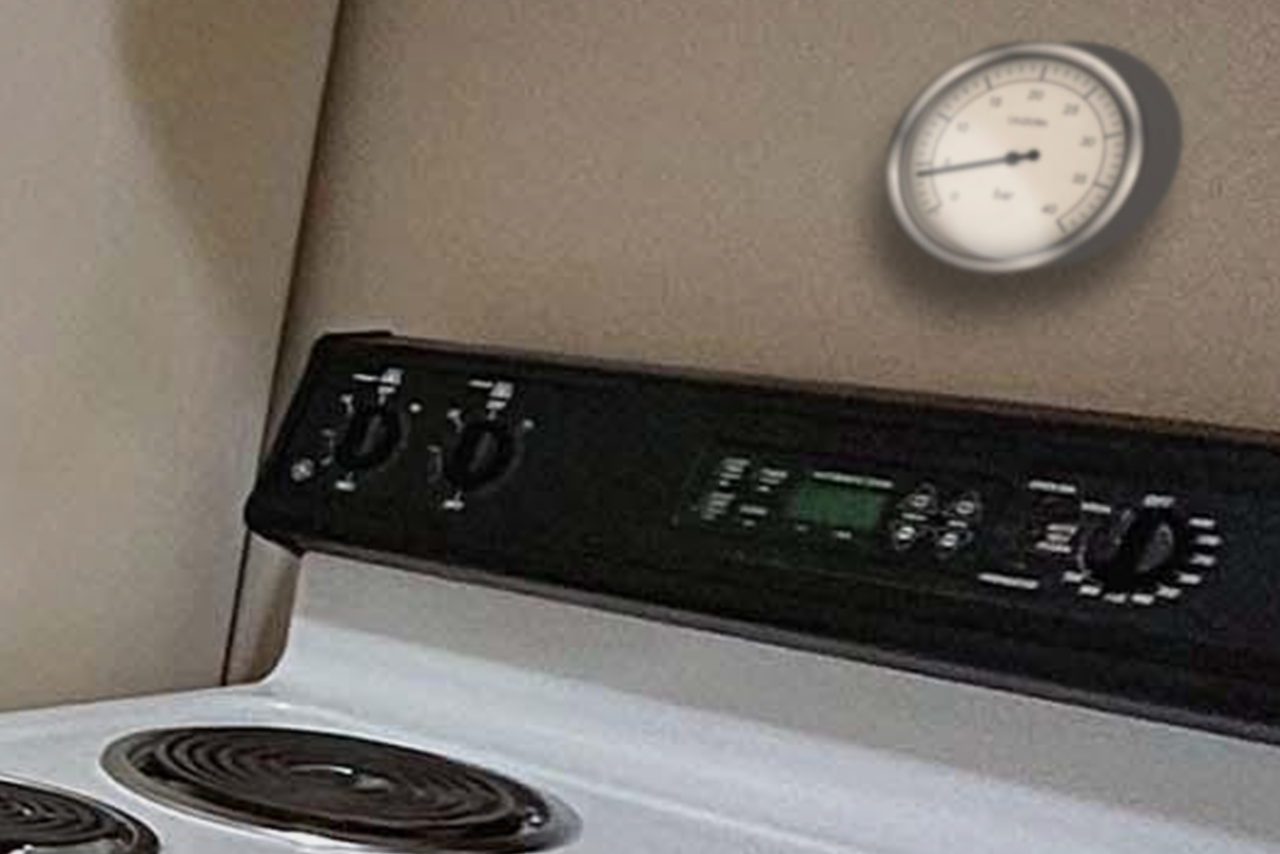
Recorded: 4 bar
